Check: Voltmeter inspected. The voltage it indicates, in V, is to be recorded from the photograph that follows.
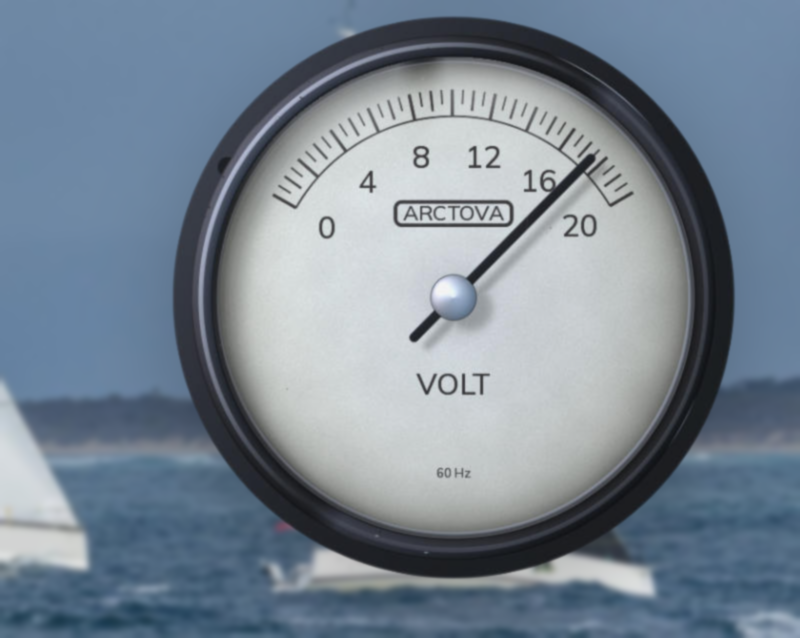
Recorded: 17.5 V
